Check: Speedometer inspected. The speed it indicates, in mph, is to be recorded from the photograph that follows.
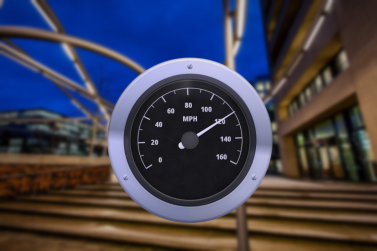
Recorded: 120 mph
